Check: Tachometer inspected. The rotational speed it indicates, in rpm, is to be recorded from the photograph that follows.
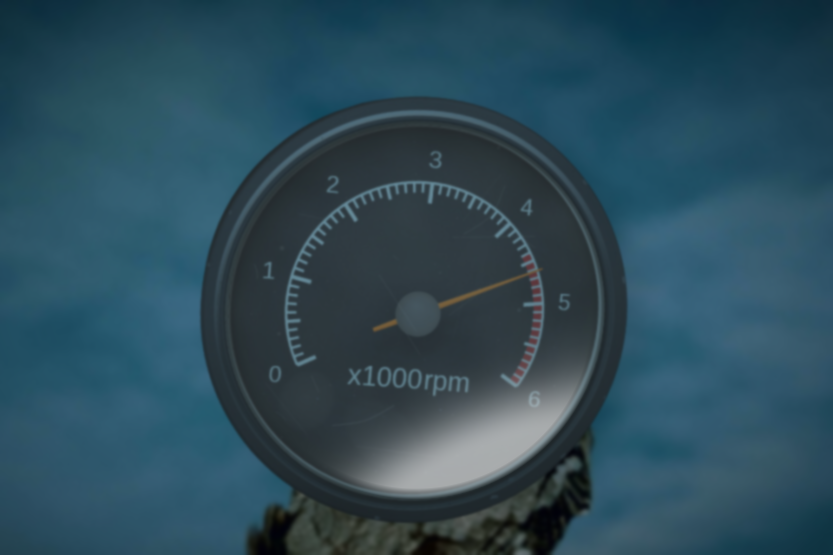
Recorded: 4600 rpm
